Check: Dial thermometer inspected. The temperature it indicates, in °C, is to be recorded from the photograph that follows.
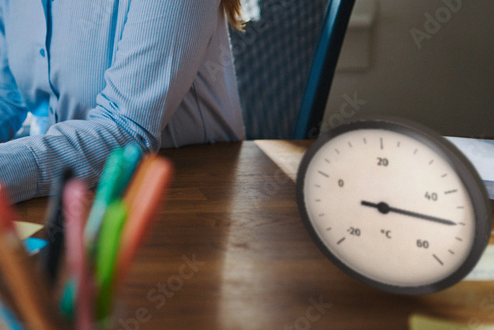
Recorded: 48 °C
